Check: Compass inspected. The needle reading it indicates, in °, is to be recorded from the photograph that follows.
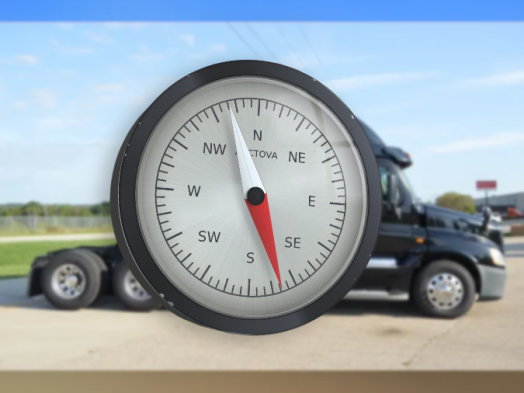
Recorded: 160 °
